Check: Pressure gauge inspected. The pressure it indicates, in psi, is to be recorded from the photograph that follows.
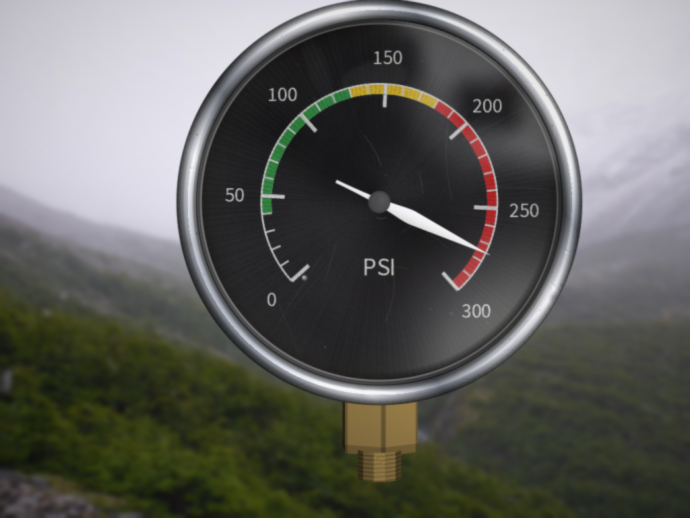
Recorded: 275 psi
